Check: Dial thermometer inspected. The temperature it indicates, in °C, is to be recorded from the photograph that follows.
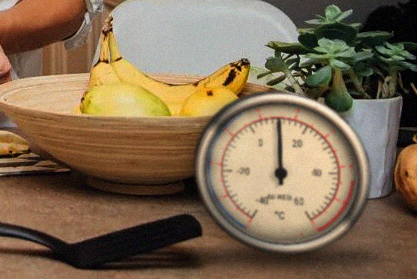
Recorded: 10 °C
